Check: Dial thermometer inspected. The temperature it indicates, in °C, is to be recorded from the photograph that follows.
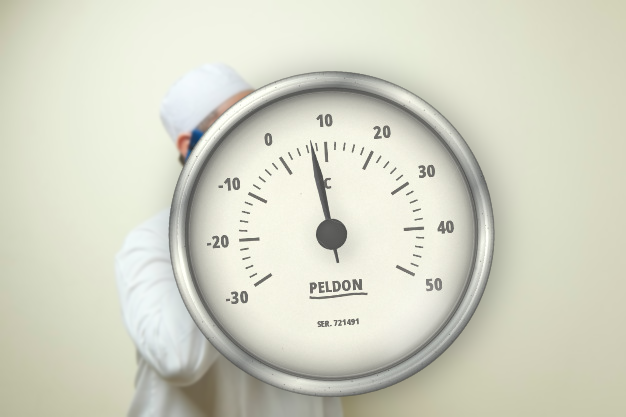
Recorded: 7 °C
